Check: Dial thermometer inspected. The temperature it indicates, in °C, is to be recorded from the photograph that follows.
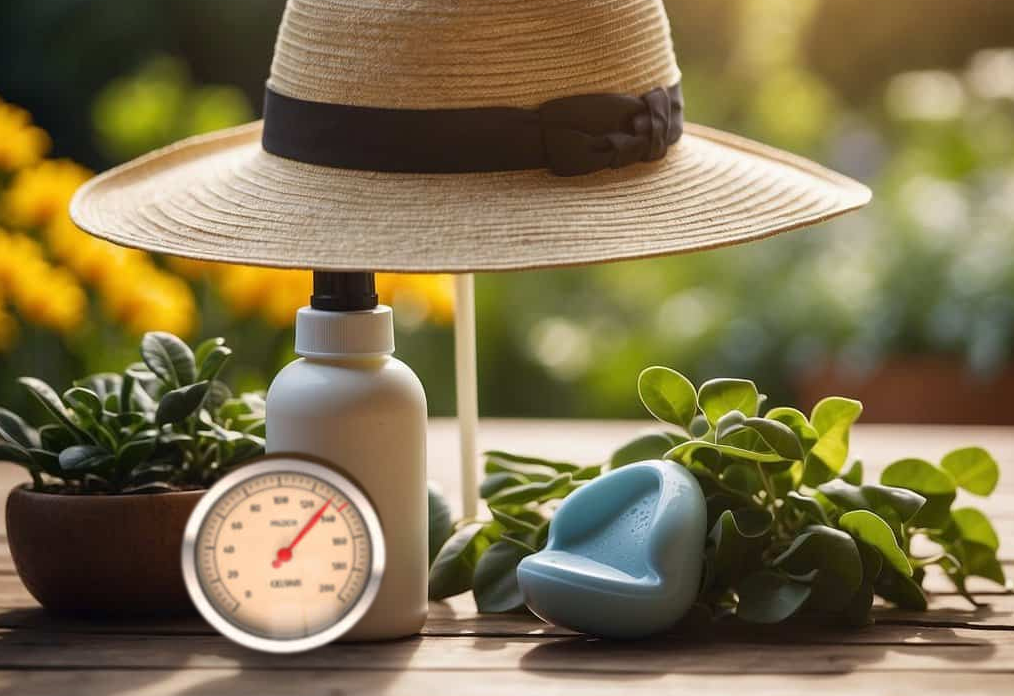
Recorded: 132 °C
